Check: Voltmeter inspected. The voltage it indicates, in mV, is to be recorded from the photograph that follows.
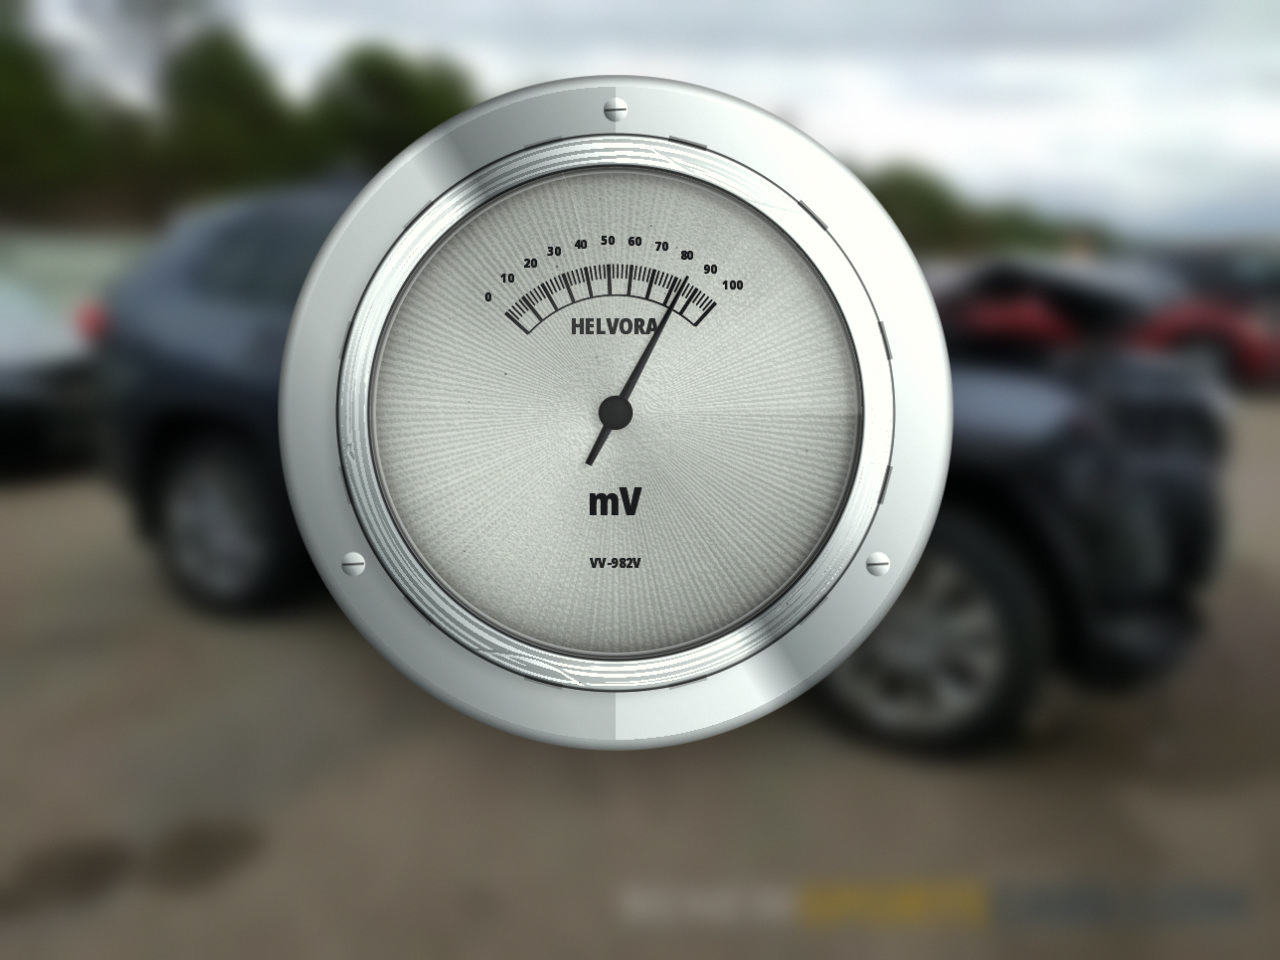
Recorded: 84 mV
